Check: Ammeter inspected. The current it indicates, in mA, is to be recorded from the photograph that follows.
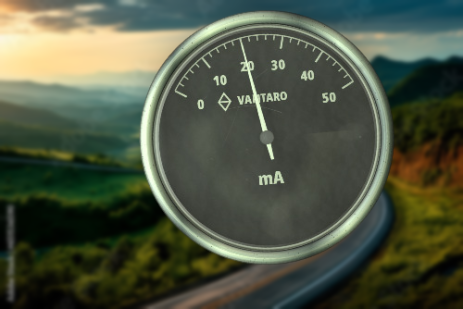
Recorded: 20 mA
